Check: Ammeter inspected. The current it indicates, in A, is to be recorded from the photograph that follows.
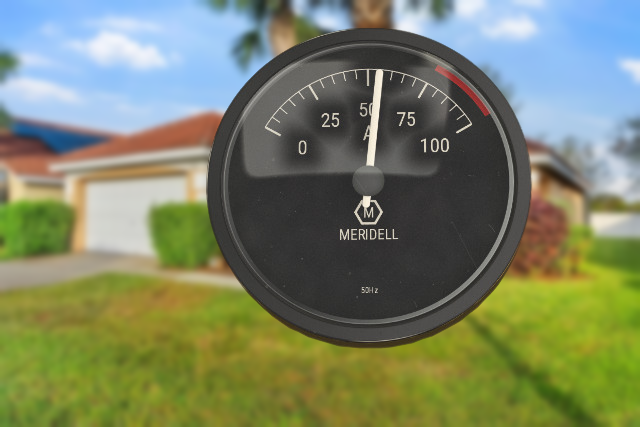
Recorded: 55 A
